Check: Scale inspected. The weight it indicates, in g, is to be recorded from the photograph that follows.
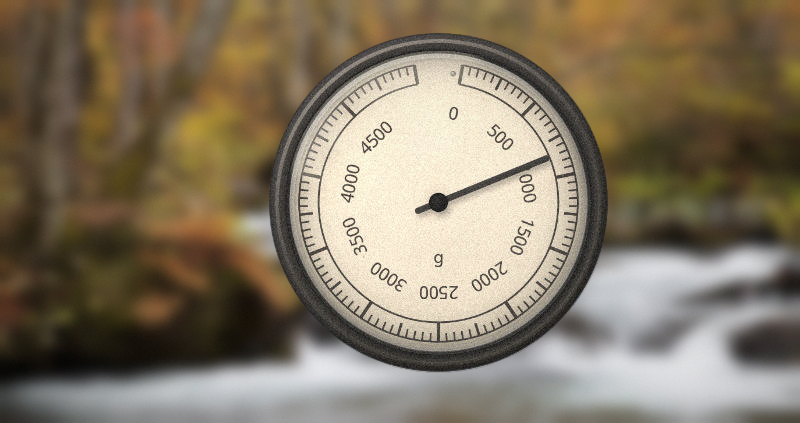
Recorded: 850 g
